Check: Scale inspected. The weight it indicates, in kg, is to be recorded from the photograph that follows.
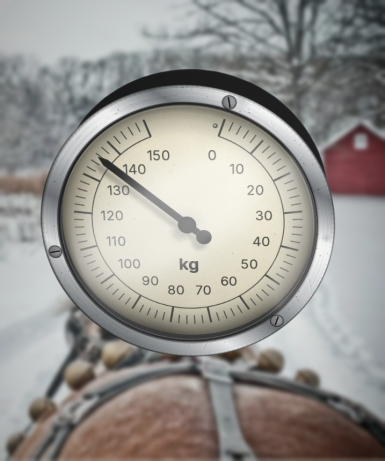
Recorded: 136 kg
